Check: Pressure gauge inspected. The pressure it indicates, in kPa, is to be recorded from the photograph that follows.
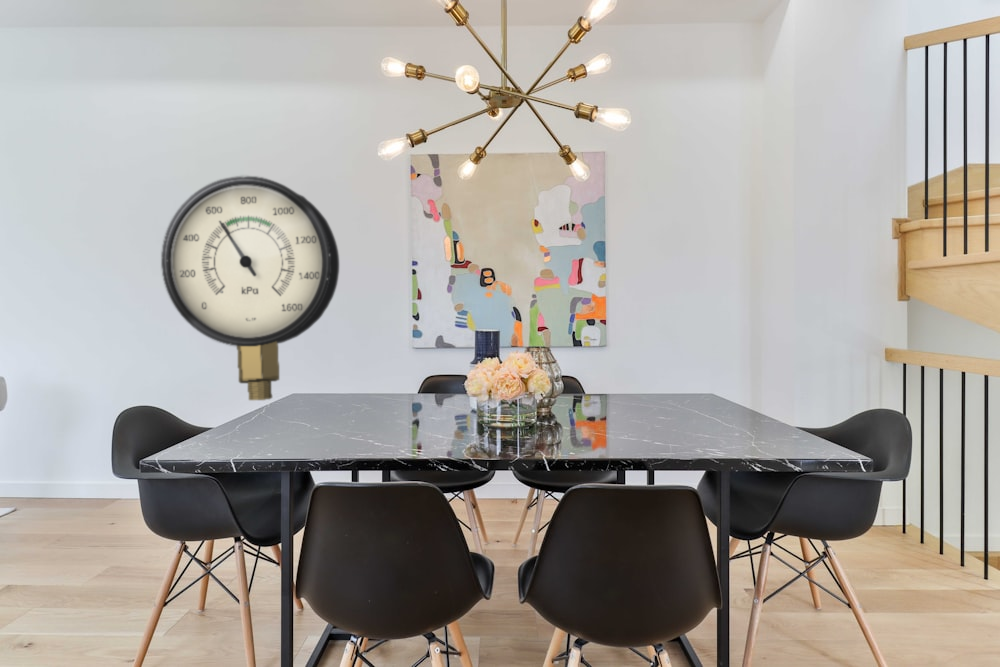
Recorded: 600 kPa
